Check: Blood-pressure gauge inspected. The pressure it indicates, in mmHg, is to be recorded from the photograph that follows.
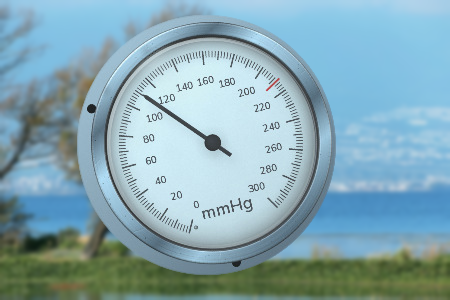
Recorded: 110 mmHg
